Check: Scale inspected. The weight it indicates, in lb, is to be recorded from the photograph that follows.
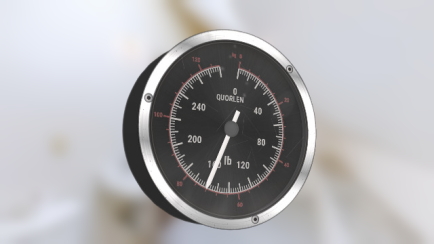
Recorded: 160 lb
